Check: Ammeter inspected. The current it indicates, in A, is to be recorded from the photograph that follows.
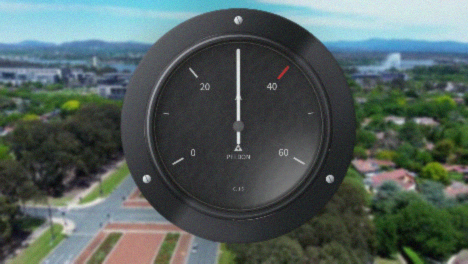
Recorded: 30 A
